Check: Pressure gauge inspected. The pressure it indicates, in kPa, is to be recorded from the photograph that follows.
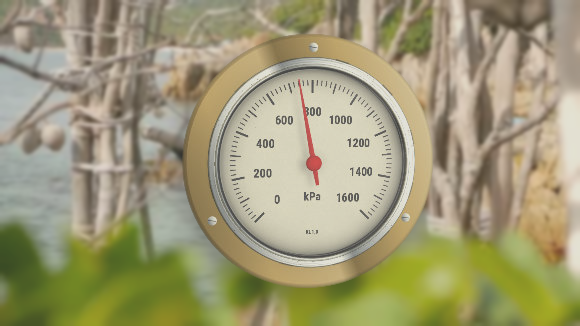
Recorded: 740 kPa
